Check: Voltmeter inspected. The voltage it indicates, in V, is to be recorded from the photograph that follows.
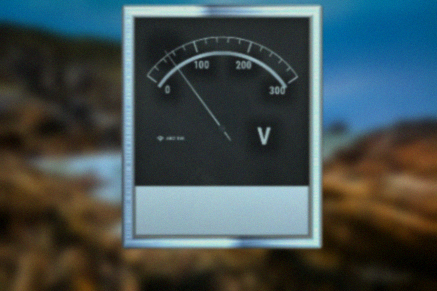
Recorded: 50 V
